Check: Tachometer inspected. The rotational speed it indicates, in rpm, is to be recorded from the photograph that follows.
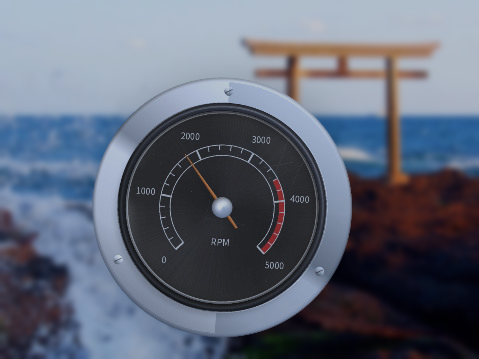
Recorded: 1800 rpm
